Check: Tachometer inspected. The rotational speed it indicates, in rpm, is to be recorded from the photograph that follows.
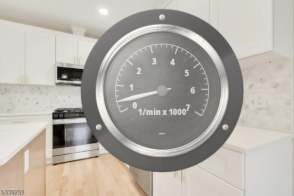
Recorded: 400 rpm
